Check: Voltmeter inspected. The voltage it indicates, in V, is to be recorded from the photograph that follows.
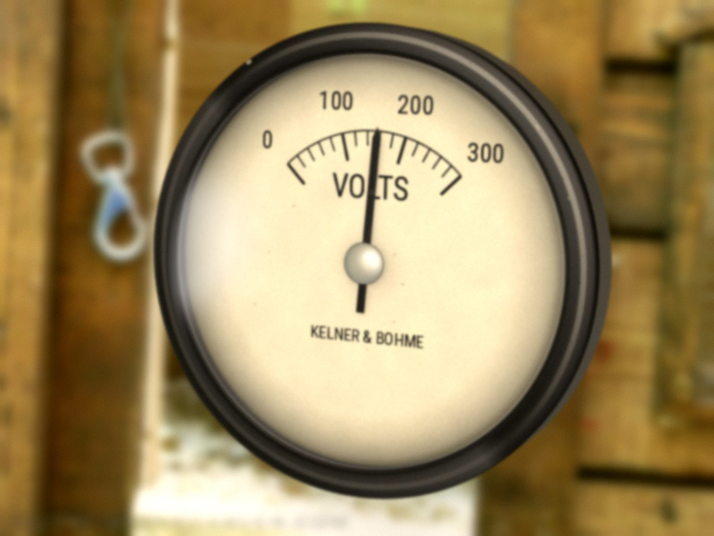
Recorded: 160 V
